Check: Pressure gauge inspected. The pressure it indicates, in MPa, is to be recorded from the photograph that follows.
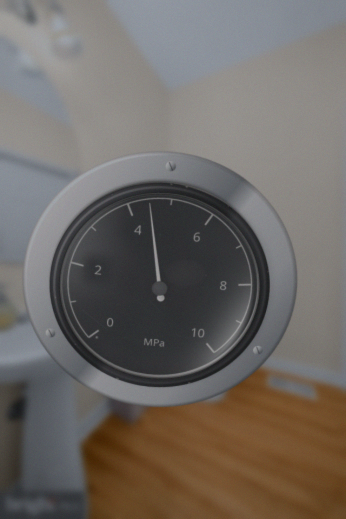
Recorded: 4.5 MPa
